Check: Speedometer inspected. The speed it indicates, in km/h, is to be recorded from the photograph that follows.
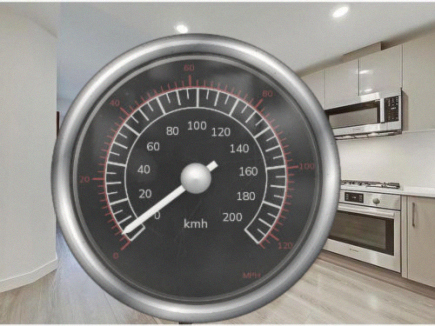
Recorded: 5 km/h
